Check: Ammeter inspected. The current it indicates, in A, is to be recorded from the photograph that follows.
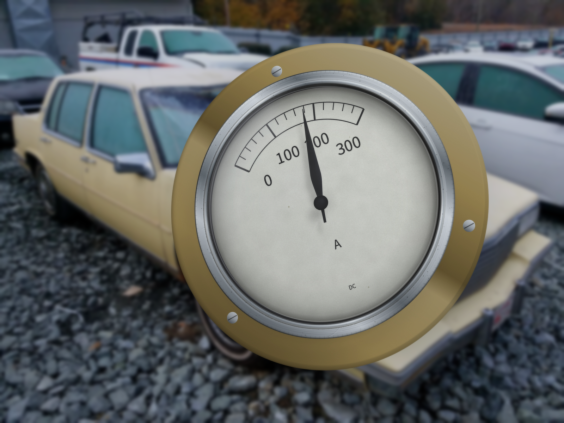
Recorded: 180 A
